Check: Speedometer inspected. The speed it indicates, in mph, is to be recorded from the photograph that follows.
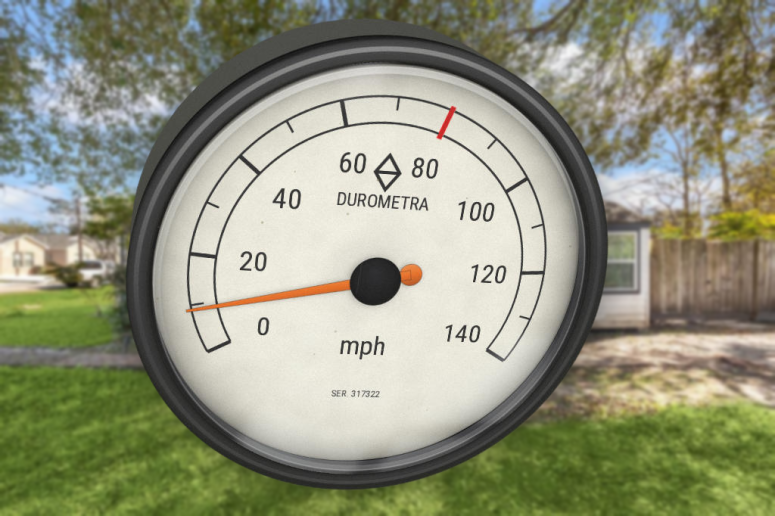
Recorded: 10 mph
